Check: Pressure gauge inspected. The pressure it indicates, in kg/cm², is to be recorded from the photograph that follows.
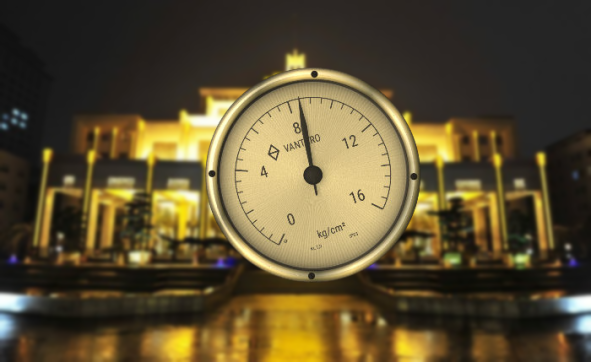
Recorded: 8.5 kg/cm²
